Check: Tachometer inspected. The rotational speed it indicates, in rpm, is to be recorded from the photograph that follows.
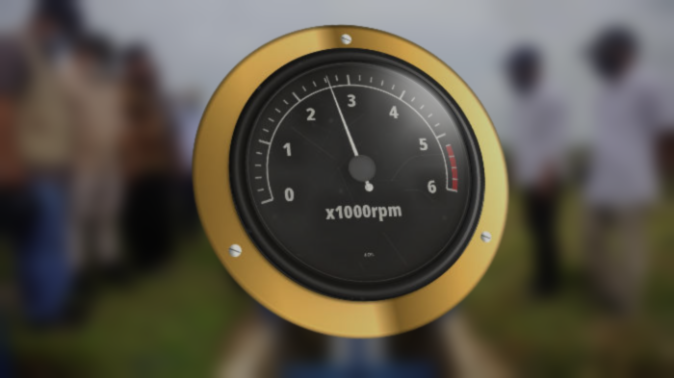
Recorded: 2600 rpm
